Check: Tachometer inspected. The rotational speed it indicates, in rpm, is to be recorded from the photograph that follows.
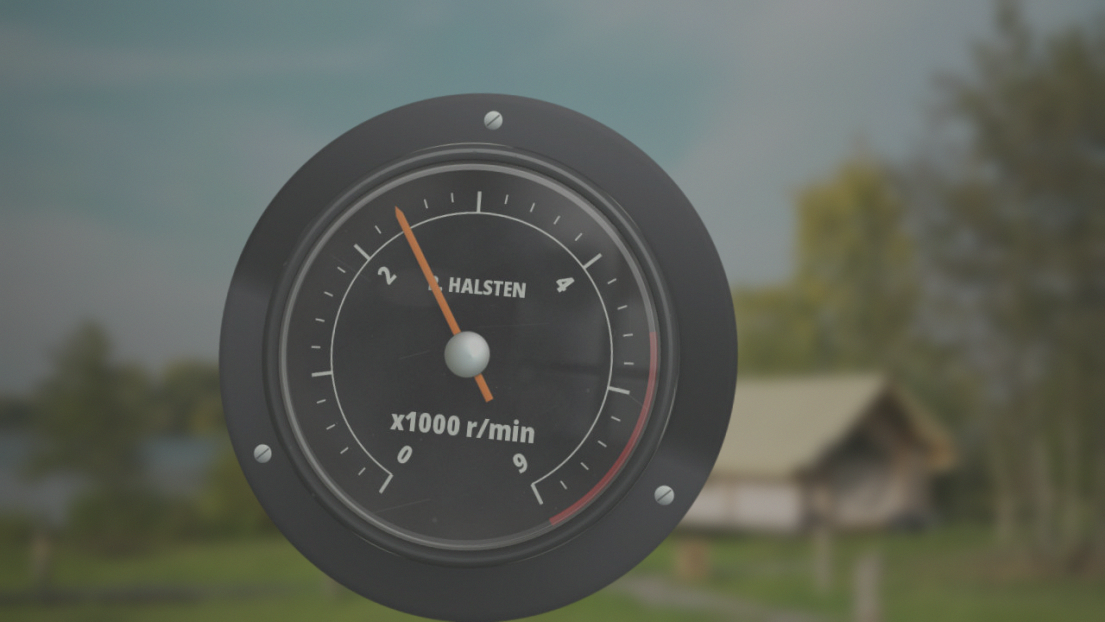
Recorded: 2400 rpm
